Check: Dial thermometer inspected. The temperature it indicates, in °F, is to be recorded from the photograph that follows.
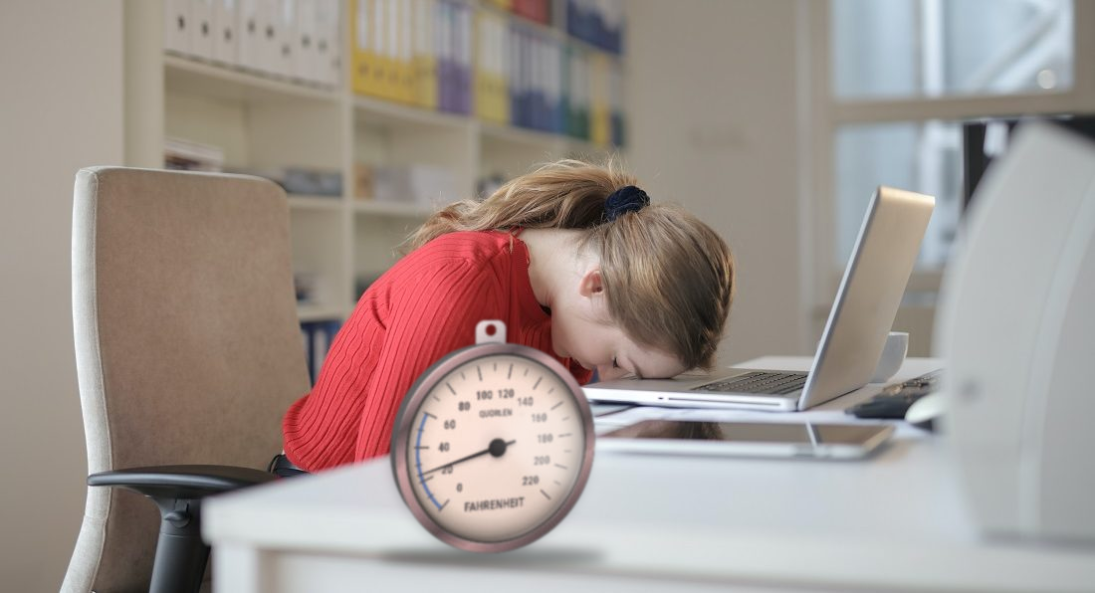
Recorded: 25 °F
